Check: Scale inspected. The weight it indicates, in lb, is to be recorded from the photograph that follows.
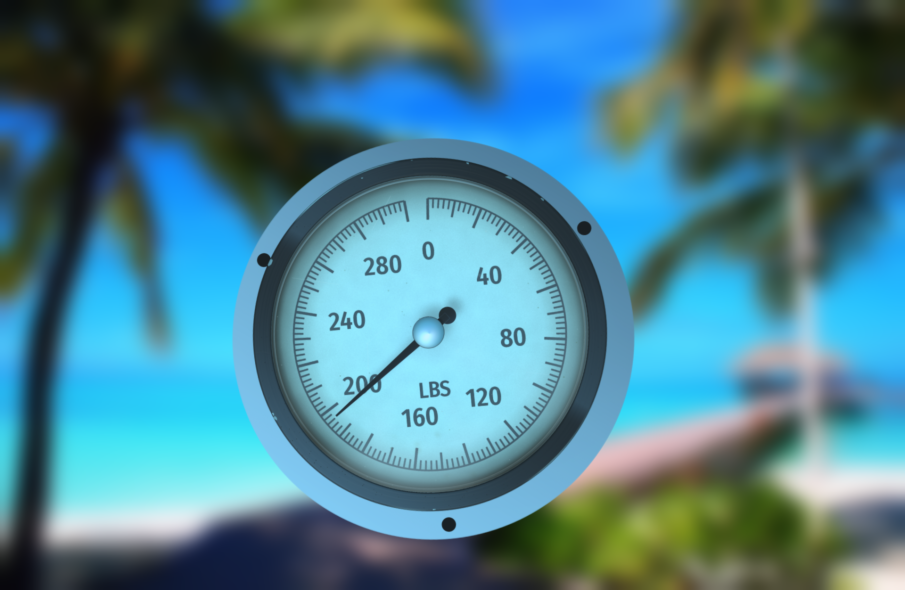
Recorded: 196 lb
